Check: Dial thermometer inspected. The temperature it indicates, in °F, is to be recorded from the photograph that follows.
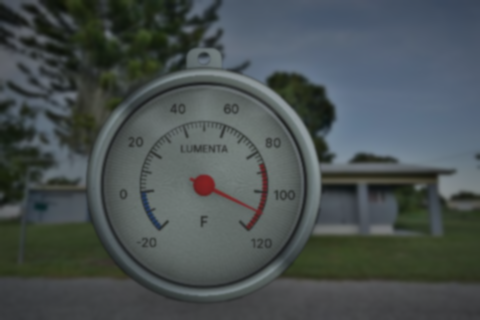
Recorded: 110 °F
